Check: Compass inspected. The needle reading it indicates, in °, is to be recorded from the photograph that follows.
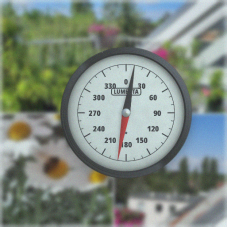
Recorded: 190 °
